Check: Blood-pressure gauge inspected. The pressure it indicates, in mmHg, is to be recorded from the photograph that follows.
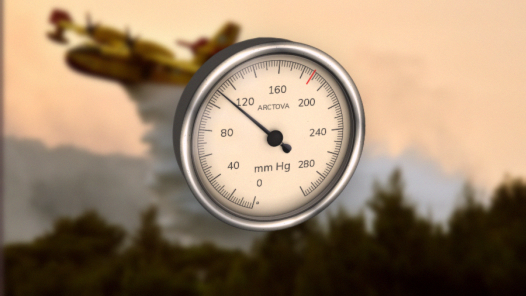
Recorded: 110 mmHg
